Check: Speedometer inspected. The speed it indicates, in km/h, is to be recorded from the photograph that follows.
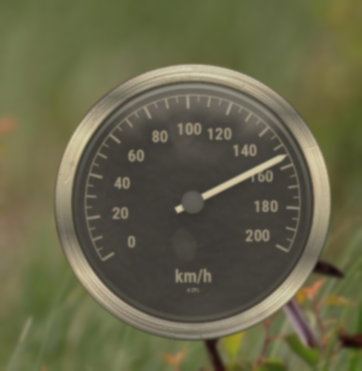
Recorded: 155 km/h
